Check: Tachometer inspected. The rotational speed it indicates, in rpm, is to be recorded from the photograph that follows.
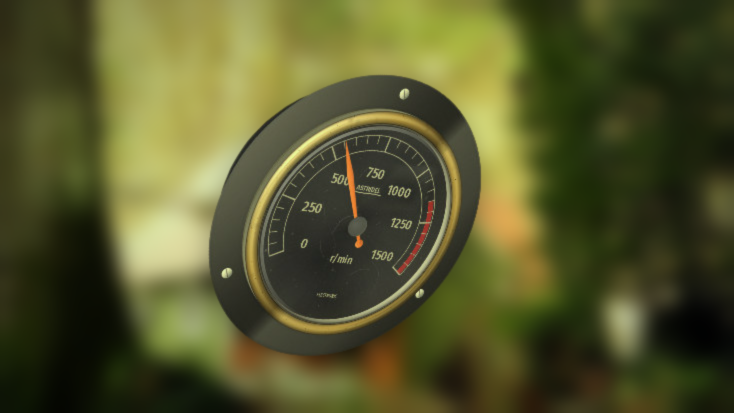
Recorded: 550 rpm
